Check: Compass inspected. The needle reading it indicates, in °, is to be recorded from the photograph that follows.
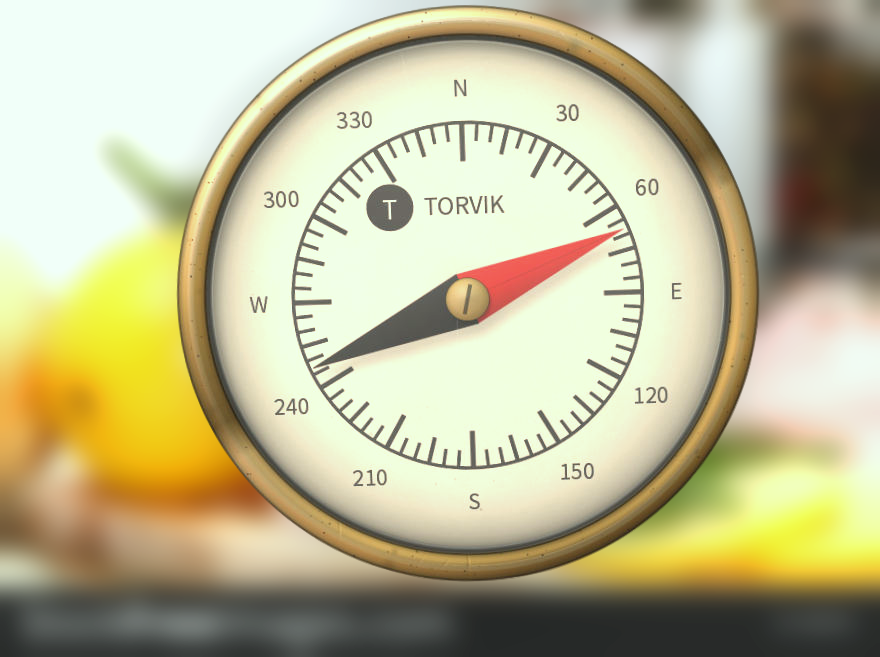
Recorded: 67.5 °
